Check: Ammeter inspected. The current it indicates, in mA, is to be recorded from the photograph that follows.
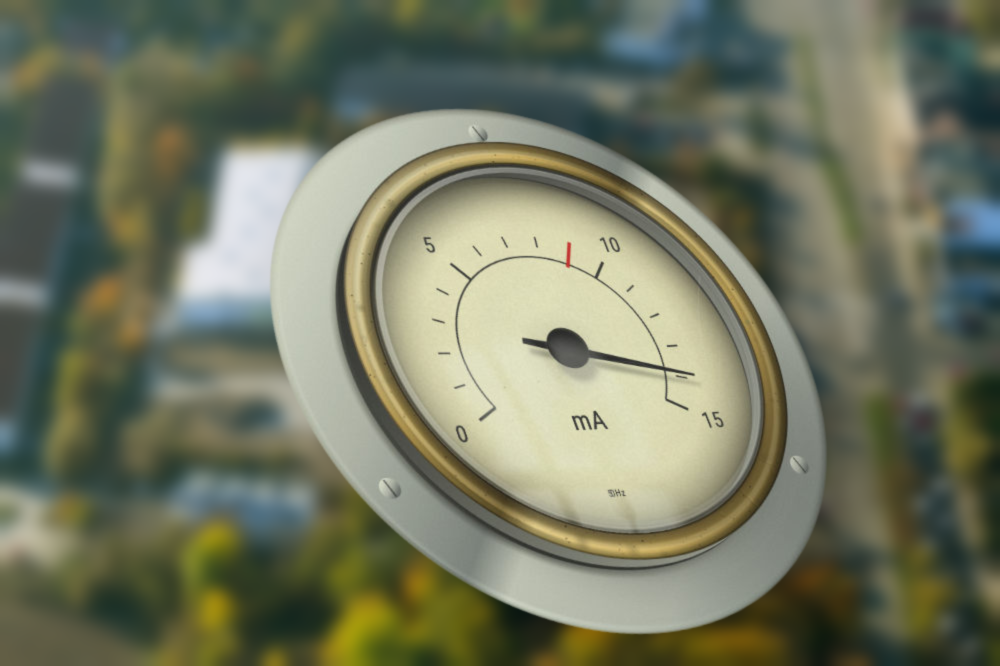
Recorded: 14 mA
